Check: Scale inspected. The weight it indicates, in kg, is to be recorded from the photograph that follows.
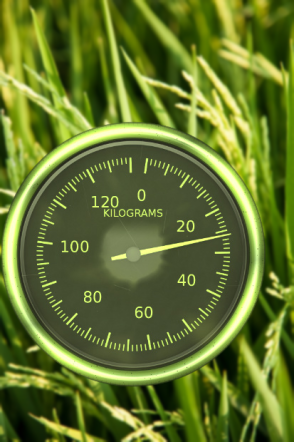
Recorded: 26 kg
